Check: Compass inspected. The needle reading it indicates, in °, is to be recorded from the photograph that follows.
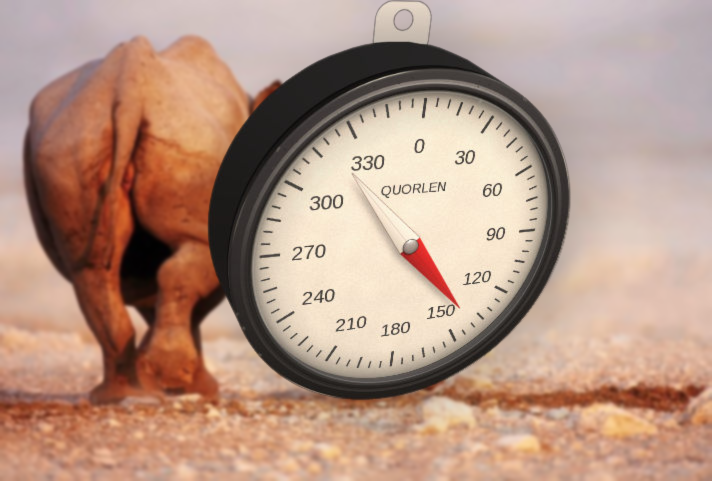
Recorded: 140 °
